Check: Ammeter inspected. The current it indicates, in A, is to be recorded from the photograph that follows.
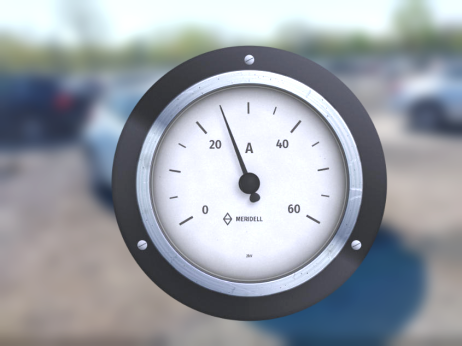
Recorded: 25 A
